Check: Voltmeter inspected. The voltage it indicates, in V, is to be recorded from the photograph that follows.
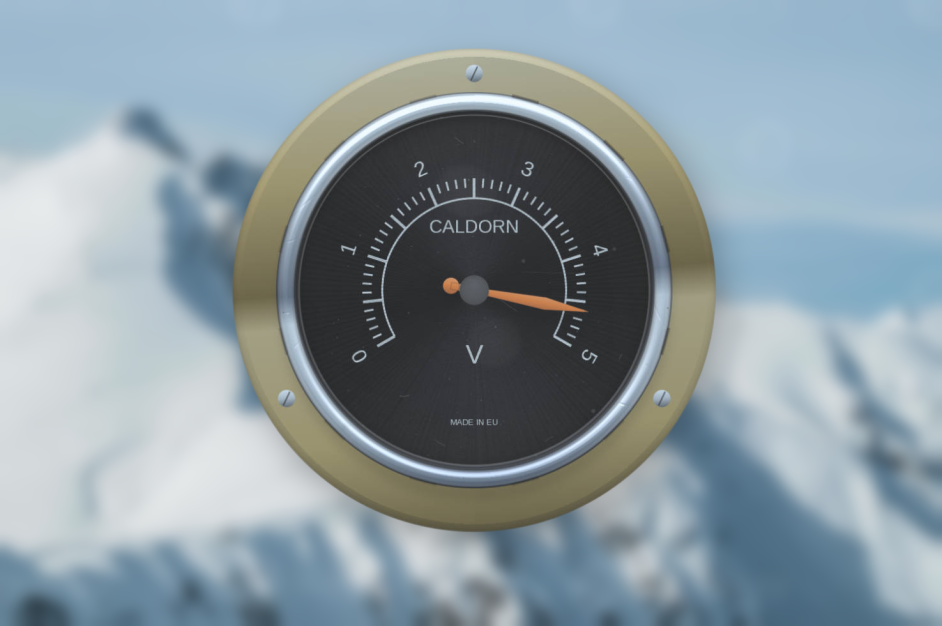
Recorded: 4.6 V
